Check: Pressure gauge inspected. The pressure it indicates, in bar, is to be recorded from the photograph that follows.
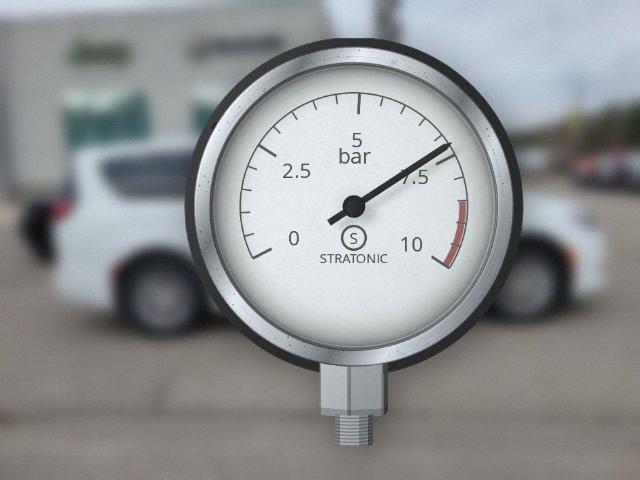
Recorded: 7.25 bar
